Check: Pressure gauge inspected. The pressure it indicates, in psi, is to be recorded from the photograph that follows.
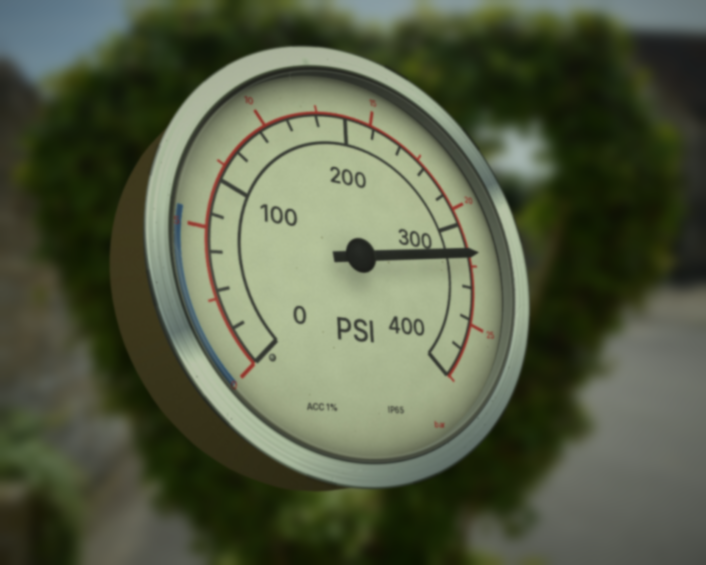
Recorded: 320 psi
